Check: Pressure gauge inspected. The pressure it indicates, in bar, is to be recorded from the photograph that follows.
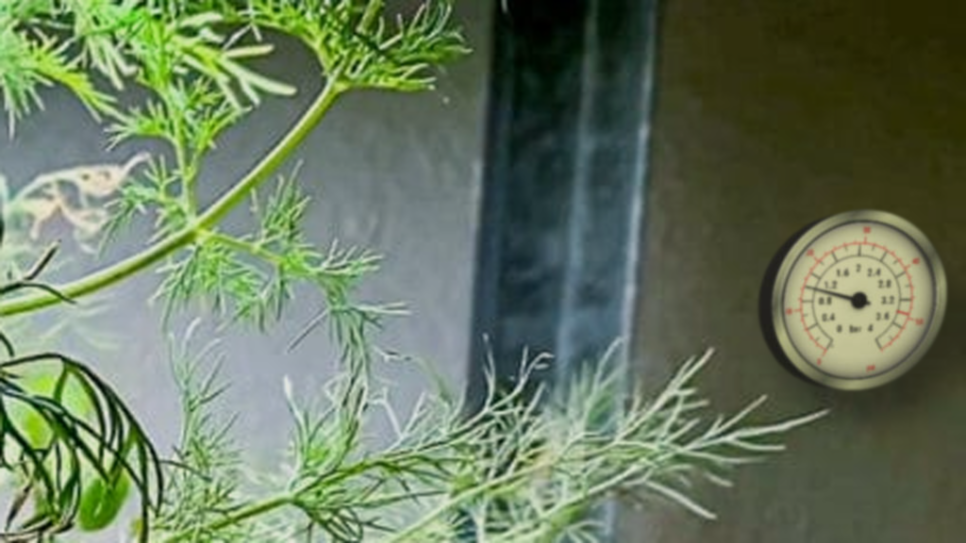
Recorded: 1 bar
